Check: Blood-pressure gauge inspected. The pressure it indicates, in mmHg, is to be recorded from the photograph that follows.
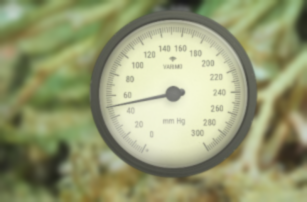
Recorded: 50 mmHg
